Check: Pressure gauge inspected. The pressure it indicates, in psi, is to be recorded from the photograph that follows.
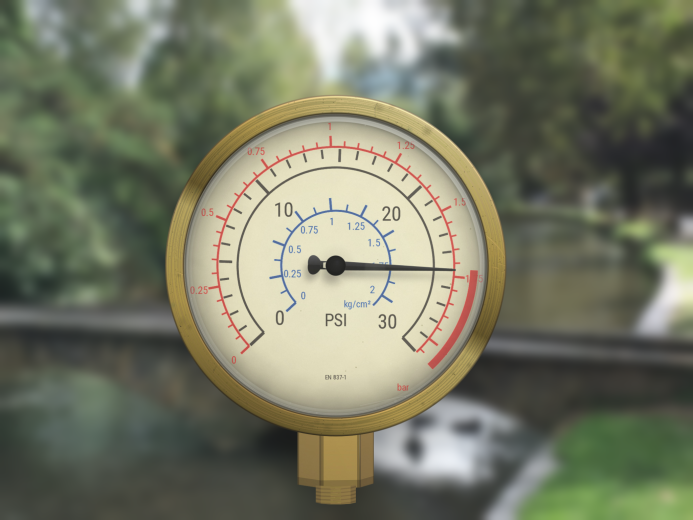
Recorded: 25 psi
